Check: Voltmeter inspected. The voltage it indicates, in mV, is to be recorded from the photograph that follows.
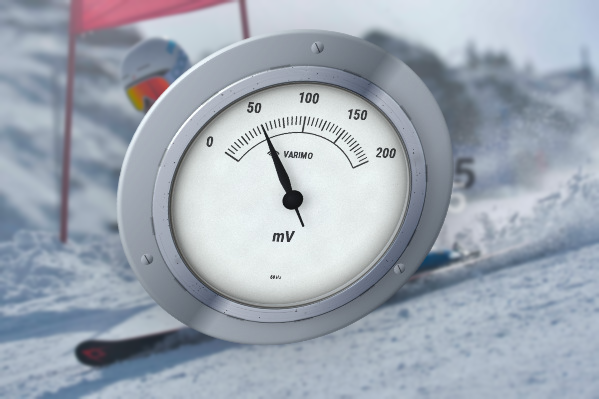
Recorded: 50 mV
